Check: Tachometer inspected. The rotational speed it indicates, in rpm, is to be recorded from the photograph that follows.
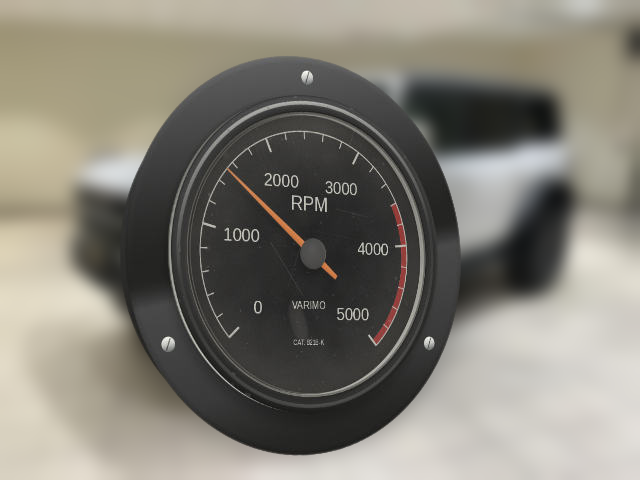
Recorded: 1500 rpm
